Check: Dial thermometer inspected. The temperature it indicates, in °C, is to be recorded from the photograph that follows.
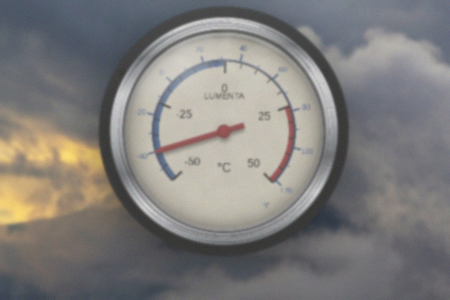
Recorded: -40 °C
